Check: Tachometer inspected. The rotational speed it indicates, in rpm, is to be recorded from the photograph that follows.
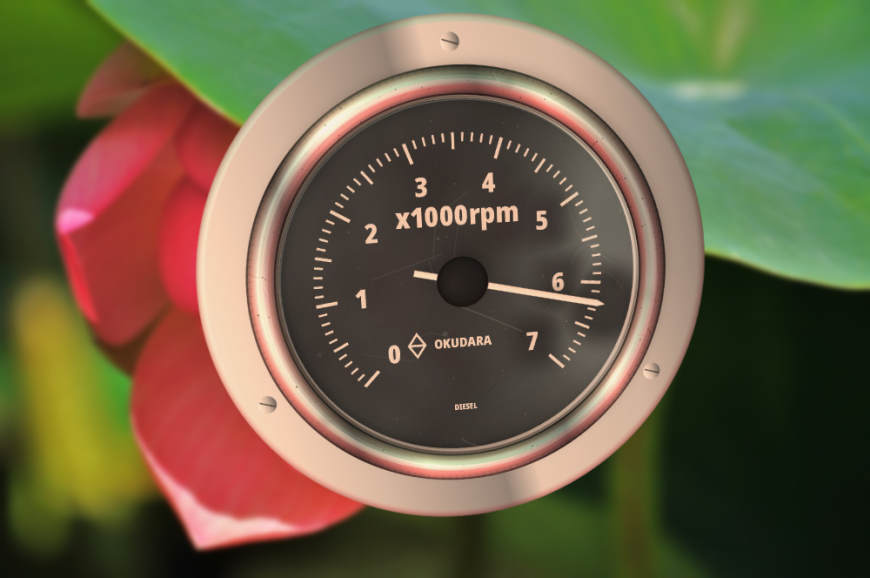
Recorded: 6200 rpm
